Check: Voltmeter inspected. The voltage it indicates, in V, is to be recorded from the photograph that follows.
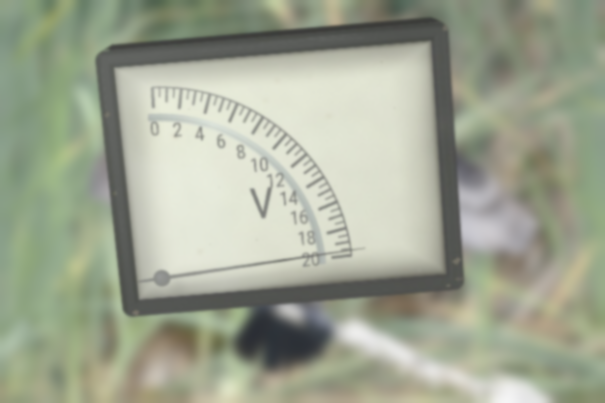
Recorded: 19.5 V
